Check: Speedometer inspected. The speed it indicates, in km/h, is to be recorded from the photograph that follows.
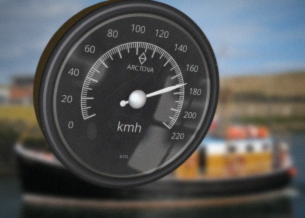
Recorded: 170 km/h
